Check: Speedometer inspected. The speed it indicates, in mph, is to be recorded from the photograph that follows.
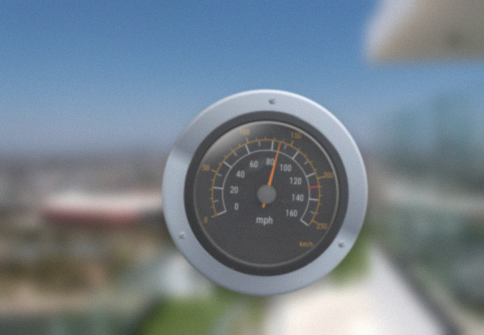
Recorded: 85 mph
